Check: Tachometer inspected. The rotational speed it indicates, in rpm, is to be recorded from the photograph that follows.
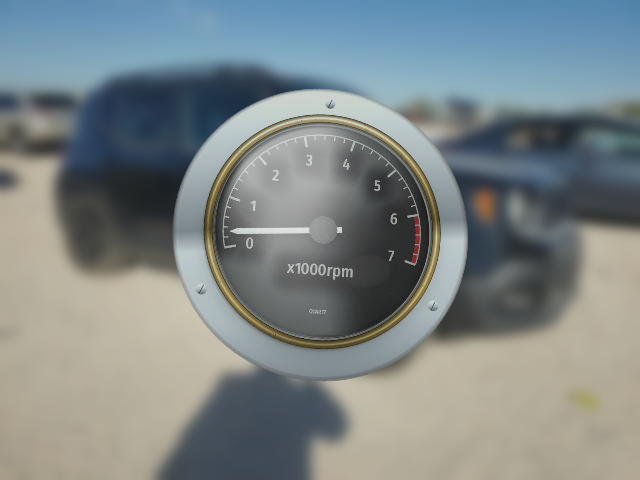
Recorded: 300 rpm
